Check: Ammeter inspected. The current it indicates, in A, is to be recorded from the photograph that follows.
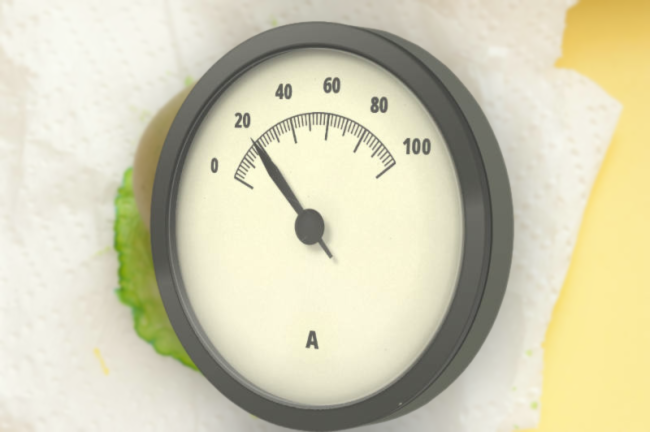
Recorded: 20 A
